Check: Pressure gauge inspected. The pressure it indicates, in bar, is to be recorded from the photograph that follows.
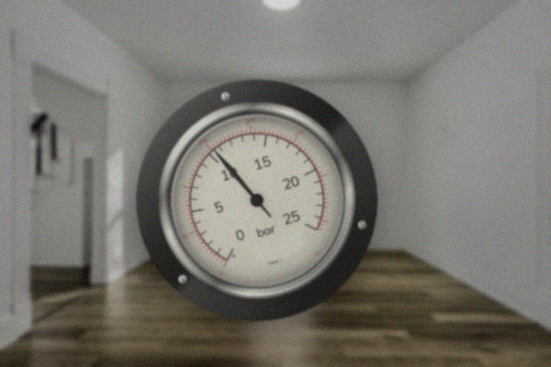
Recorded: 10.5 bar
